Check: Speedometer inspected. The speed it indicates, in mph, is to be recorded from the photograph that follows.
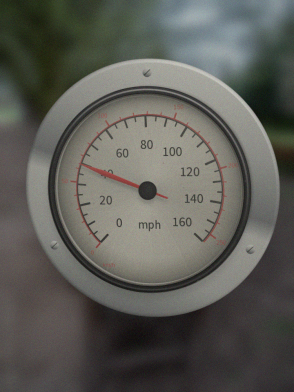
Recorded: 40 mph
